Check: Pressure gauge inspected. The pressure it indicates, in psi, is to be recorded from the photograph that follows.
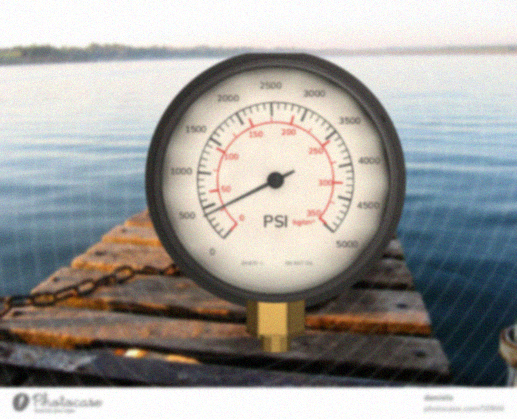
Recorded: 400 psi
